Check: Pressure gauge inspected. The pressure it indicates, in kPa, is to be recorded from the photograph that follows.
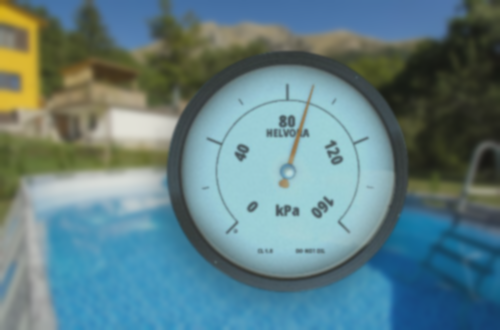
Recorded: 90 kPa
